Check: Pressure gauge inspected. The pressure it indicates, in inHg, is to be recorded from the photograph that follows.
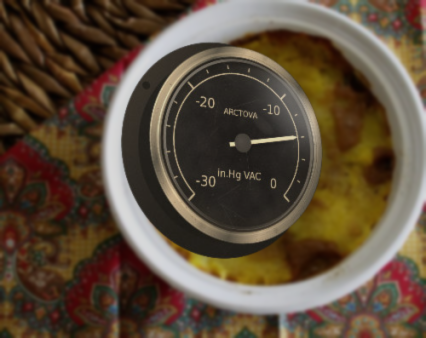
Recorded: -6 inHg
